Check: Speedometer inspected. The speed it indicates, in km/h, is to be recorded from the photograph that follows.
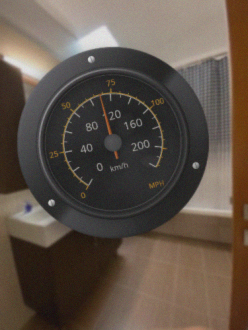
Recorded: 110 km/h
